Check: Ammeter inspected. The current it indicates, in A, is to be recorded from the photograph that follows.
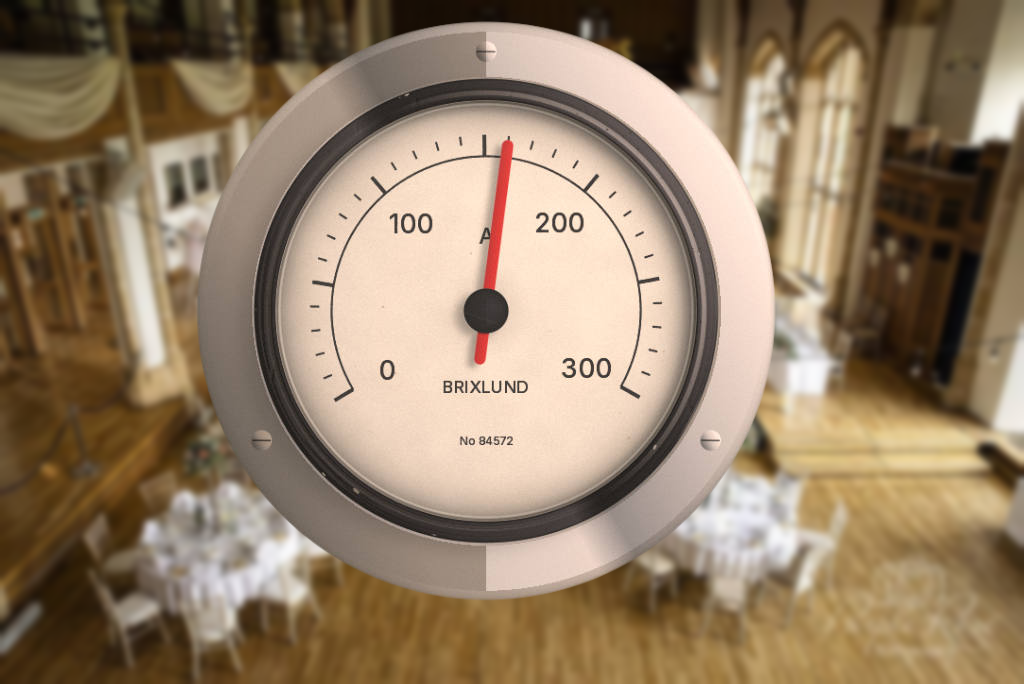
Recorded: 160 A
